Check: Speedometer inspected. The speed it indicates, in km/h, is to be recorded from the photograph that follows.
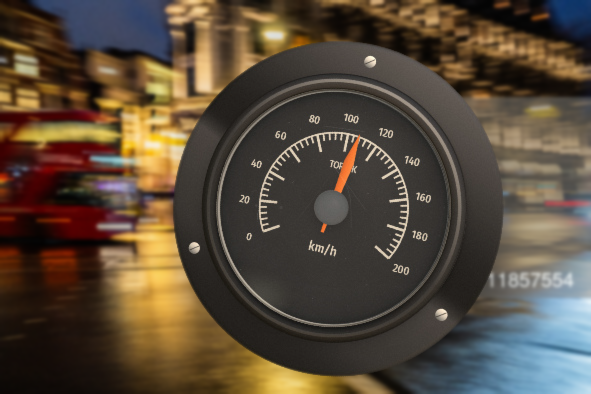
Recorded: 108 km/h
